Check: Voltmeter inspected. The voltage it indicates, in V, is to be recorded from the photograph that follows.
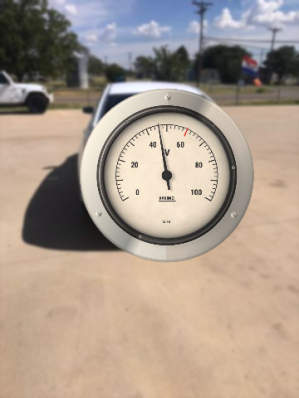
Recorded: 46 V
